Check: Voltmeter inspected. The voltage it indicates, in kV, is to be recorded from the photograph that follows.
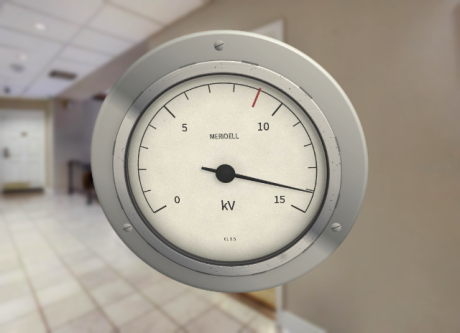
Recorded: 14 kV
